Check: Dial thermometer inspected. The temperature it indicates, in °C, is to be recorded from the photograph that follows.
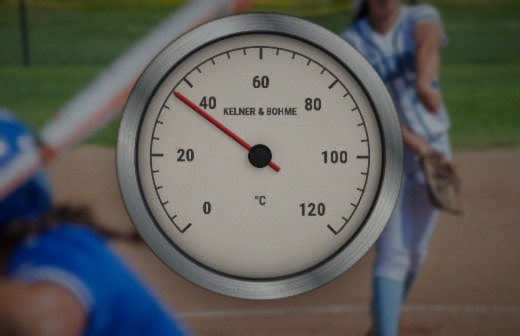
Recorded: 36 °C
